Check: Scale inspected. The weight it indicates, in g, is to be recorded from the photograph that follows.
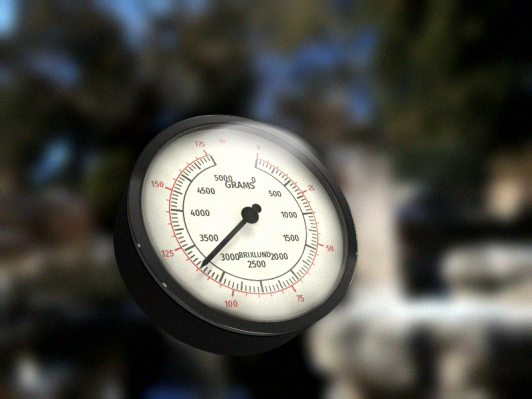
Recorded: 3250 g
